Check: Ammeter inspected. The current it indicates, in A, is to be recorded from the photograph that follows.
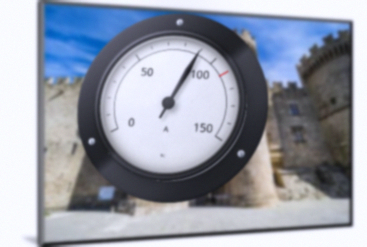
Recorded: 90 A
